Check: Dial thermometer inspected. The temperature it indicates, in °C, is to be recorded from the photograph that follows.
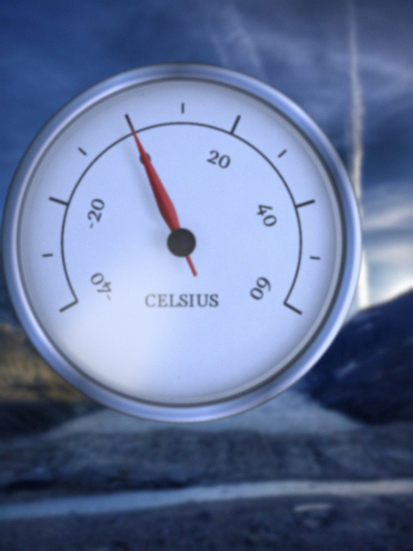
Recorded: 0 °C
